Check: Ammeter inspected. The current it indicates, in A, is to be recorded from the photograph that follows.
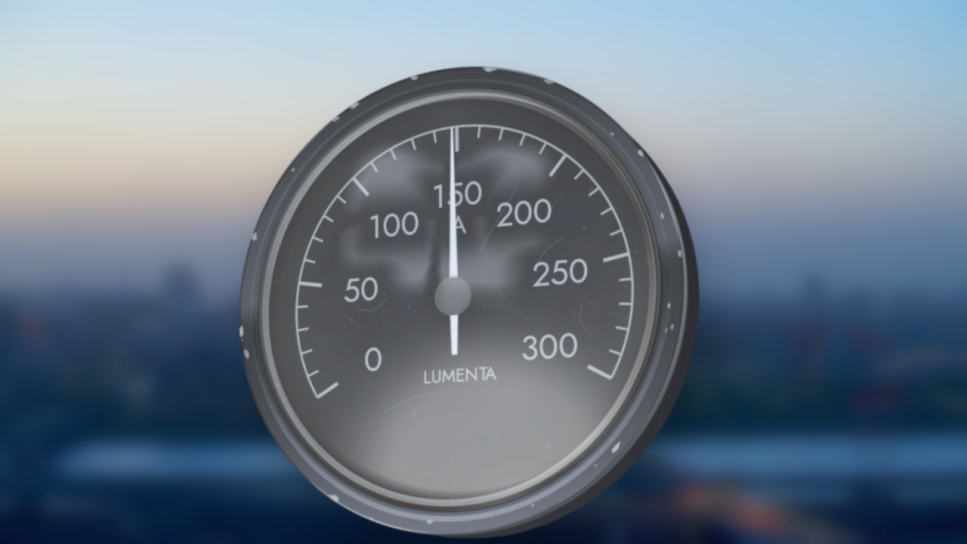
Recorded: 150 A
